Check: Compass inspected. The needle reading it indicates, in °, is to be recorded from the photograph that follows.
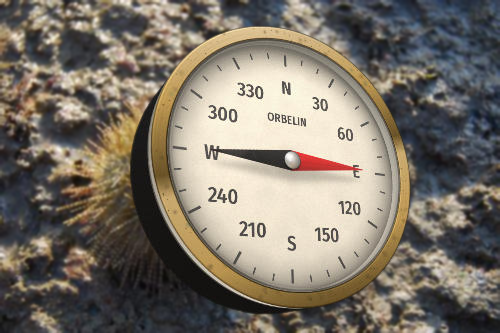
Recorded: 90 °
